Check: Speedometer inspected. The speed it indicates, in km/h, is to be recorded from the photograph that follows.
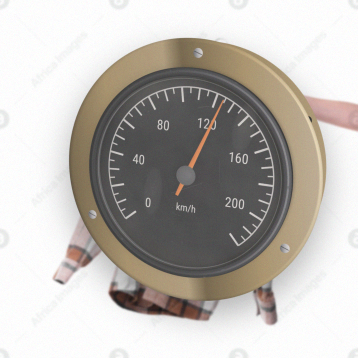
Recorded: 125 km/h
